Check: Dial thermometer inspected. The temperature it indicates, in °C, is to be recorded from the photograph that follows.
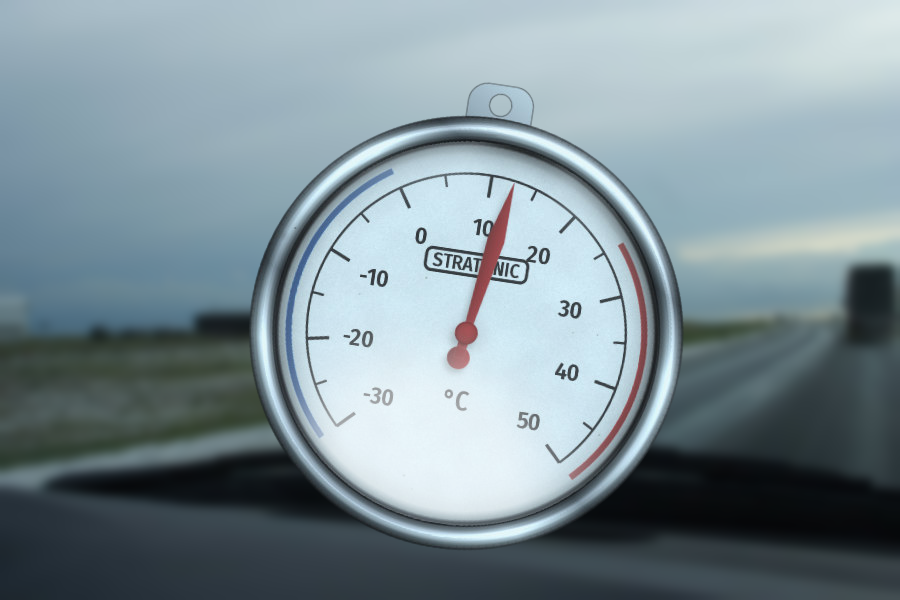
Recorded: 12.5 °C
